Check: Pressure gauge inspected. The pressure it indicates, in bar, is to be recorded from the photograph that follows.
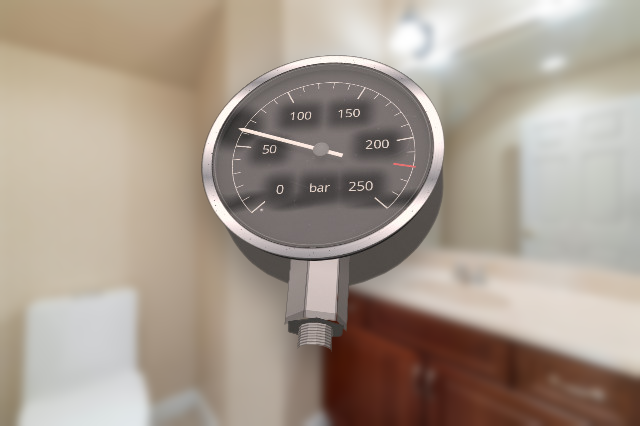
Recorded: 60 bar
